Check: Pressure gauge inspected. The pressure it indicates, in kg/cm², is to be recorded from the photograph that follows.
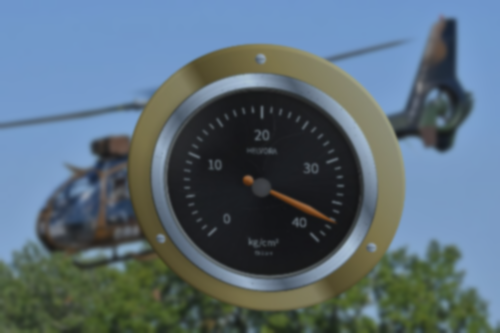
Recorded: 37 kg/cm²
